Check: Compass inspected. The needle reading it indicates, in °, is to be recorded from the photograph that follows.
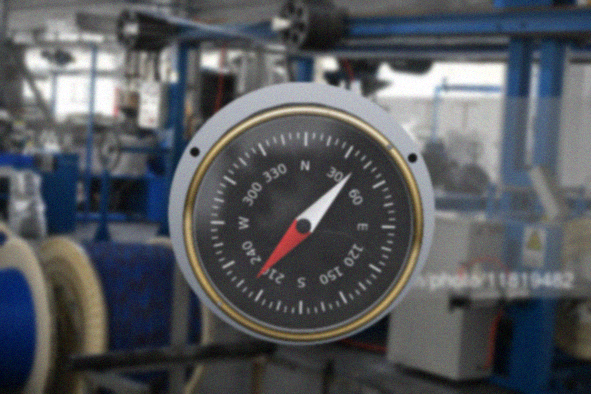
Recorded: 220 °
